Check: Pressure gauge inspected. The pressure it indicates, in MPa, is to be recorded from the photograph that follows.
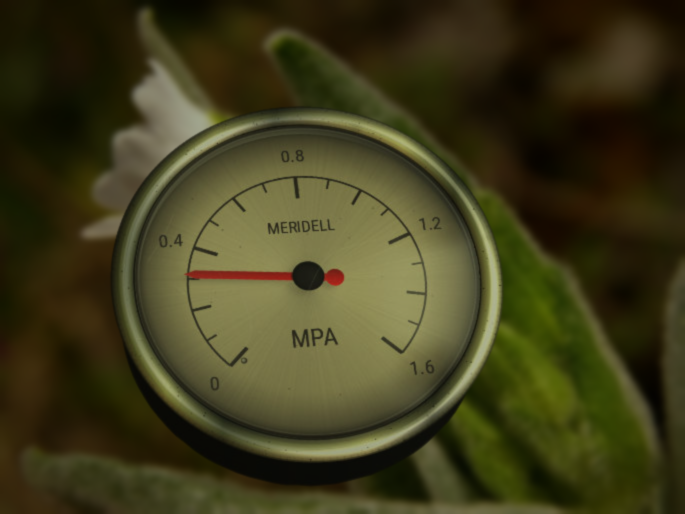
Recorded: 0.3 MPa
